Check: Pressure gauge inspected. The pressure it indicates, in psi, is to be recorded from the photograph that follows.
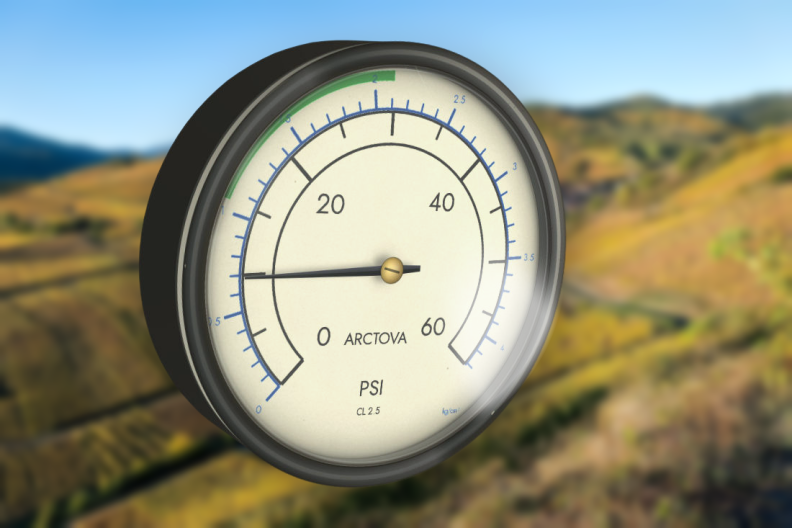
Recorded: 10 psi
